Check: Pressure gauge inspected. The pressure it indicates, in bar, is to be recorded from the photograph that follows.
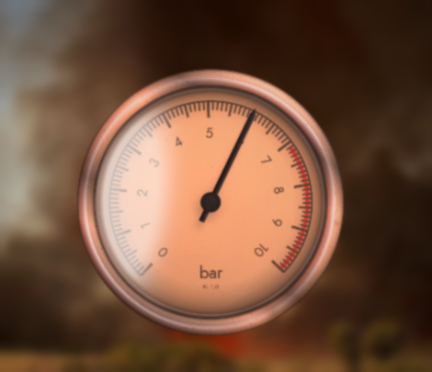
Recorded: 6 bar
